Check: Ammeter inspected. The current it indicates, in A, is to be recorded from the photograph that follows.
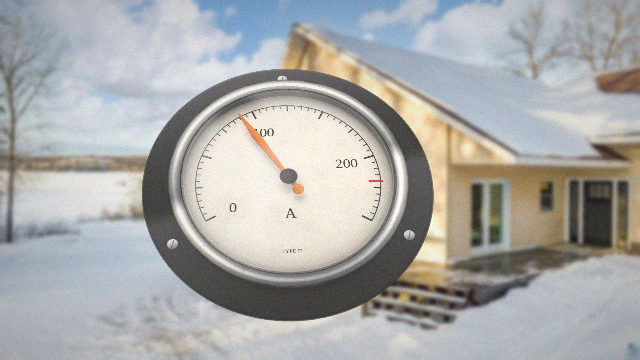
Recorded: 90 A
